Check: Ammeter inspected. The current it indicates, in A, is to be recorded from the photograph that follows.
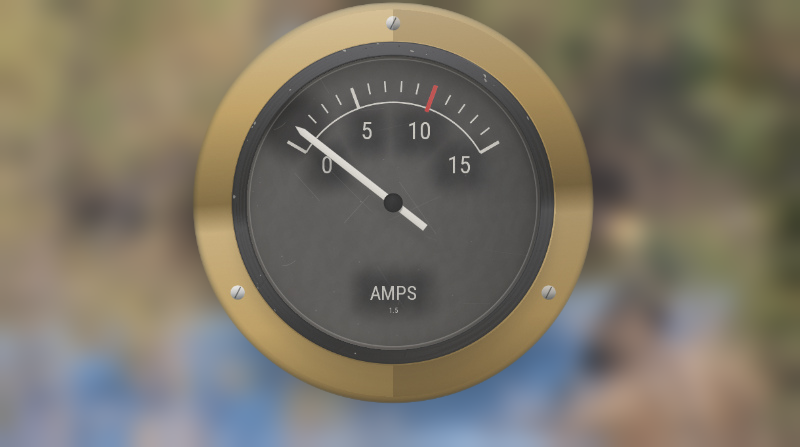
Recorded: 1 A
